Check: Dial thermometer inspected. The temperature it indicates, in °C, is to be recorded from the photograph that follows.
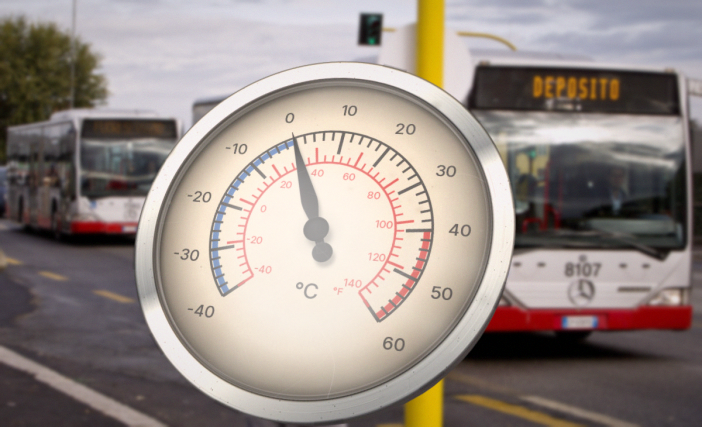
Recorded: 0 °C
